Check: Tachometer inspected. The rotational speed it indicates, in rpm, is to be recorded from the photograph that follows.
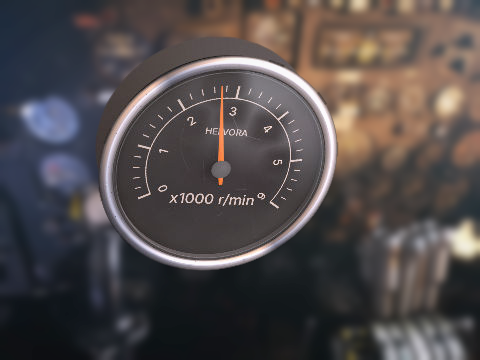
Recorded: 2700 rpm
